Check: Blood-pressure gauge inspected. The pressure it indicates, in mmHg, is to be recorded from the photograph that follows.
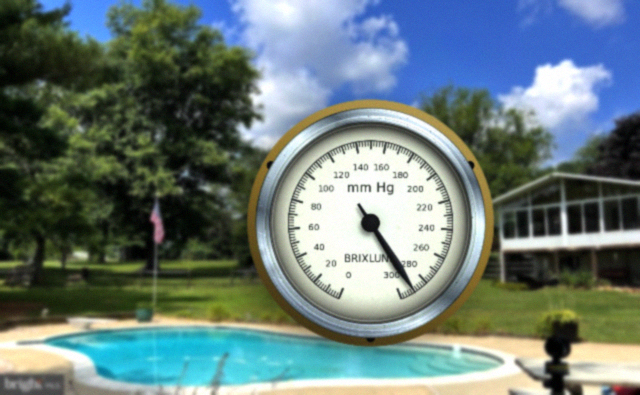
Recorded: 290 mmHg
